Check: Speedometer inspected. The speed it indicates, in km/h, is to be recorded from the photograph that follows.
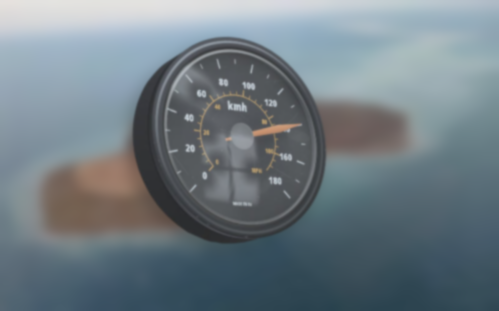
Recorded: 140 km/h
